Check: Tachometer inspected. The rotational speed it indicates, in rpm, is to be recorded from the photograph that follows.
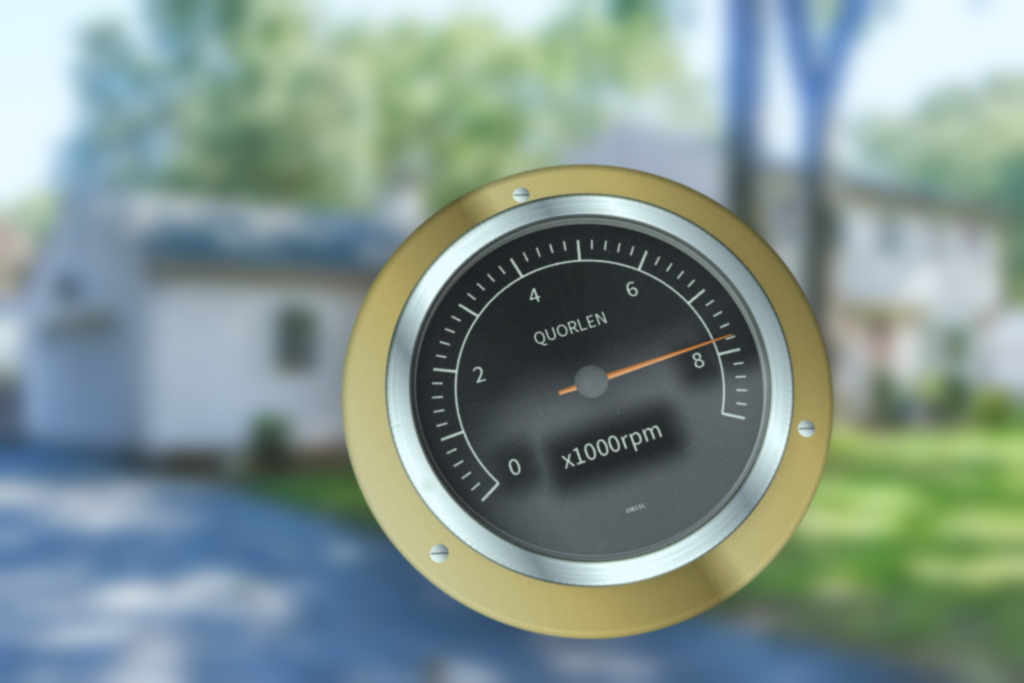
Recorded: 7800 rpm
